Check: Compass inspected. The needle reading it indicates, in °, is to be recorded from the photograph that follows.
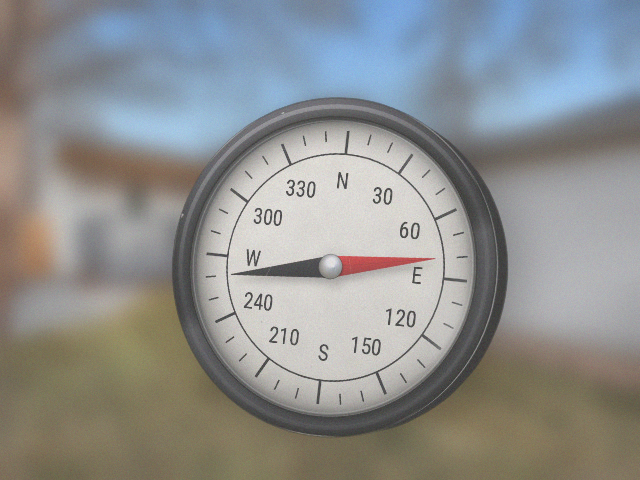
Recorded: 80 °
